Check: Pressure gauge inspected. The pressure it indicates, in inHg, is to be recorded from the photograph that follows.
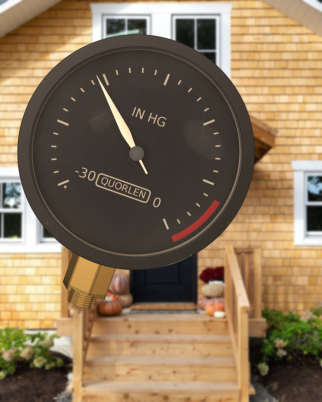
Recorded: -20.5 inHg
